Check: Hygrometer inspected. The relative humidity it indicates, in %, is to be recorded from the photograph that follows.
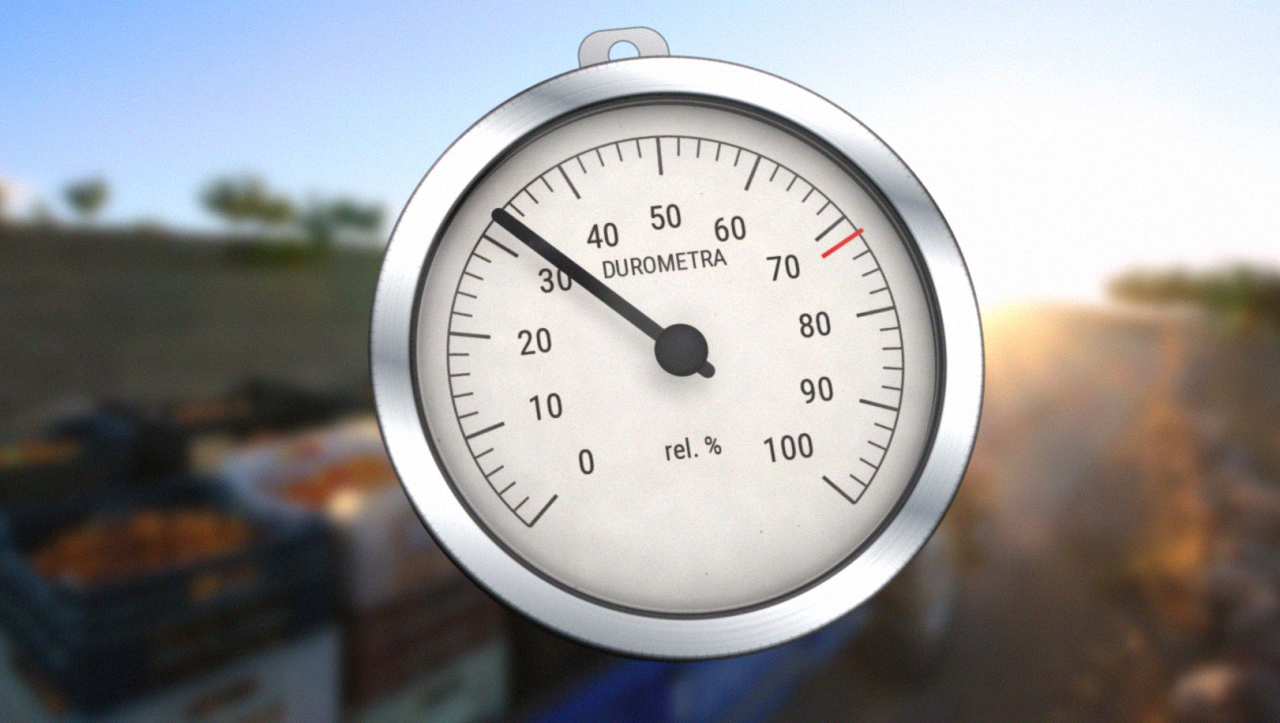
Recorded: 32 %
